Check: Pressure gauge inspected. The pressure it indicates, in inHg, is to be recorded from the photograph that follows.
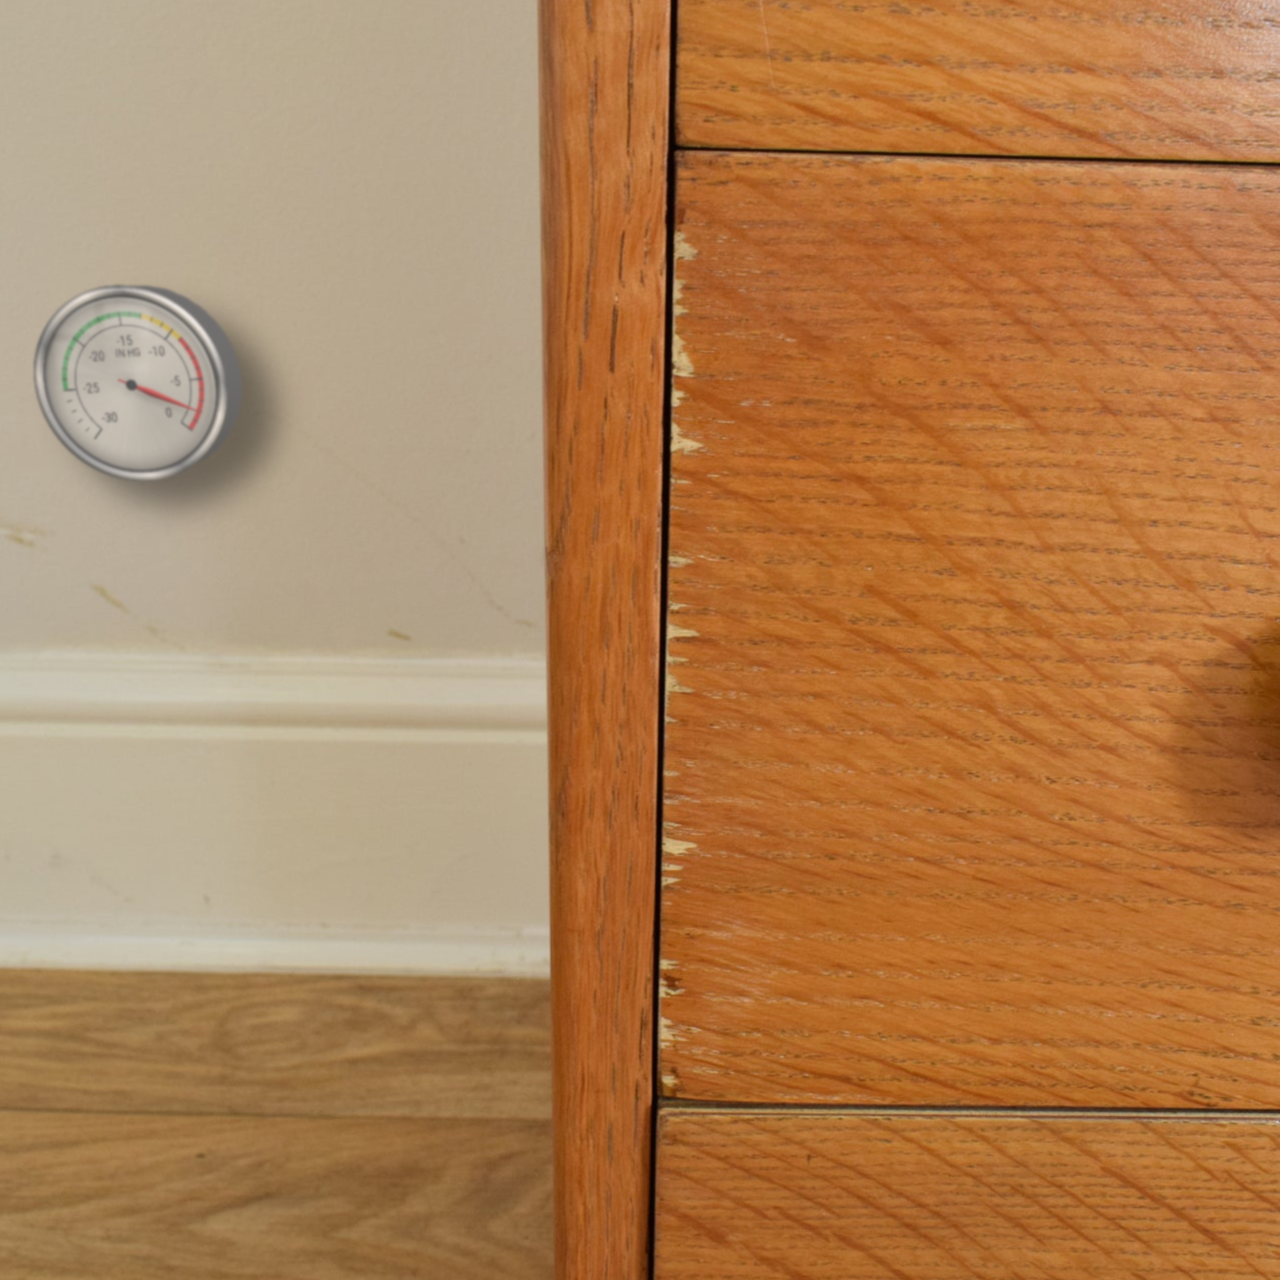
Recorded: -2 inHg
